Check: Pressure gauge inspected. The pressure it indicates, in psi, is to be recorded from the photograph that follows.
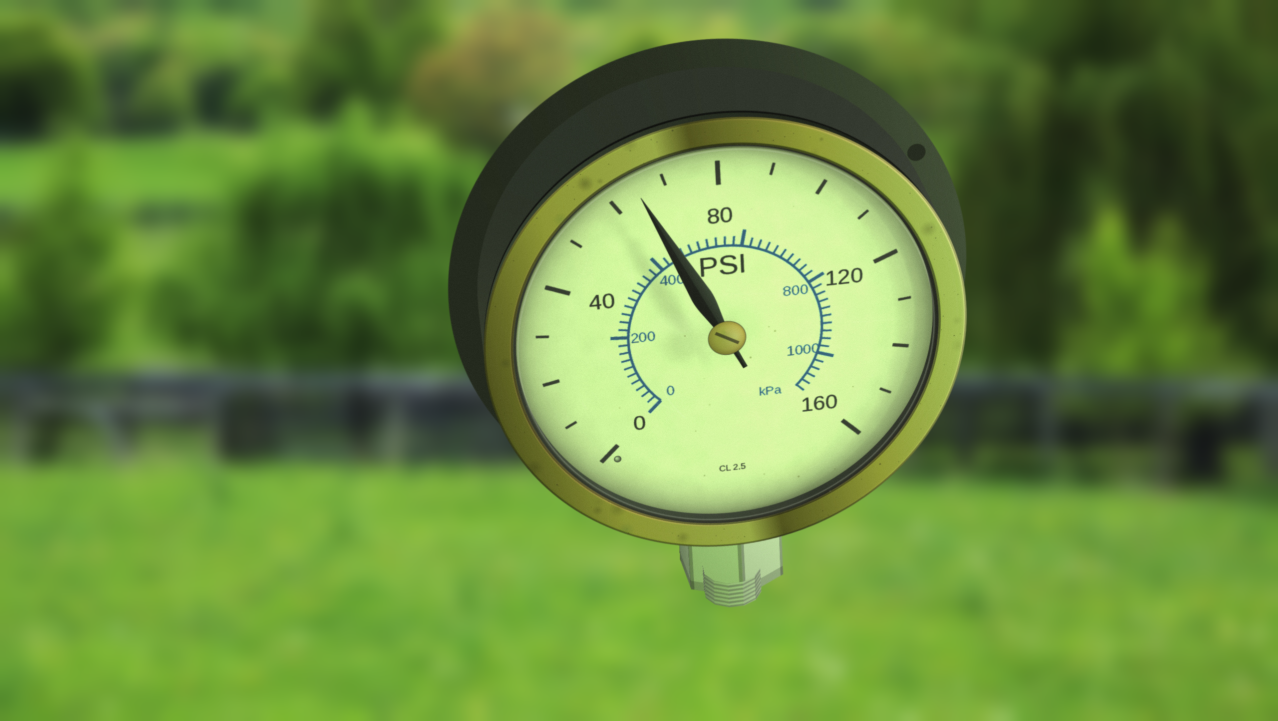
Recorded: 65 psi
